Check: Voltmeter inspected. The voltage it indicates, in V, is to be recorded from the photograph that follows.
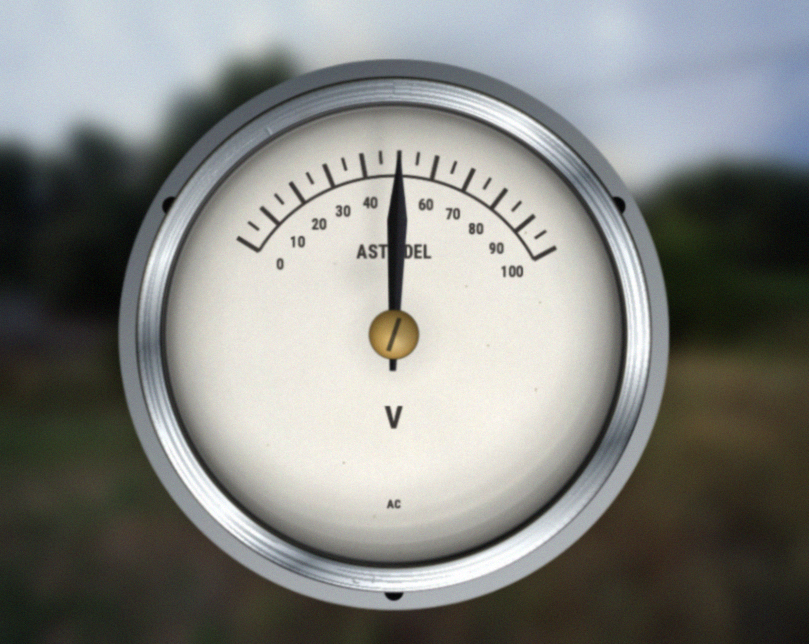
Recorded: 50 V
